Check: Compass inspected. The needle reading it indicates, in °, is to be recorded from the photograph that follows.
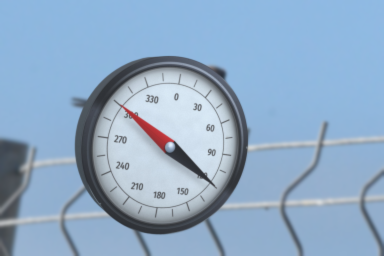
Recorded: 300 °
